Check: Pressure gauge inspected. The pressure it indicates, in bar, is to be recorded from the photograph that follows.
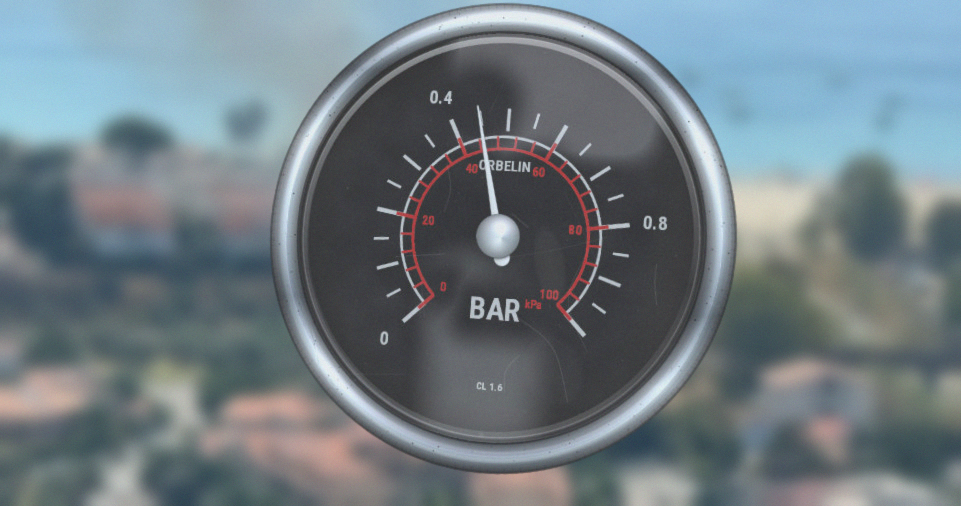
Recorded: 0.45 bar
